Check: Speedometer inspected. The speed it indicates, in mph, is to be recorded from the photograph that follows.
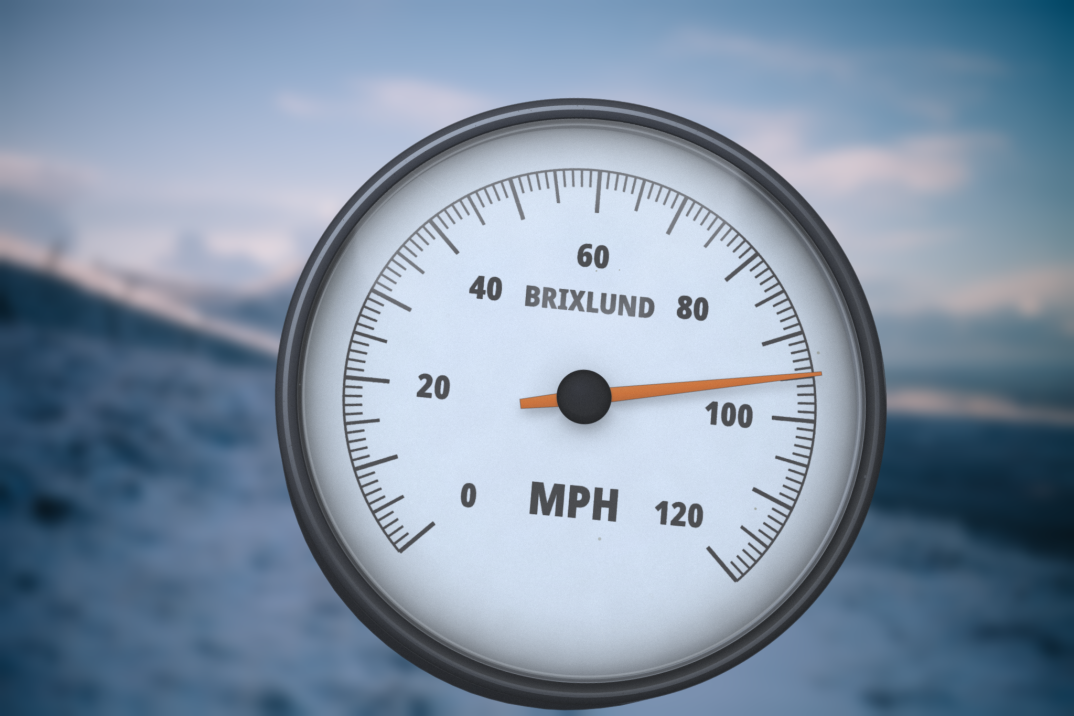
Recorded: 95 mph
